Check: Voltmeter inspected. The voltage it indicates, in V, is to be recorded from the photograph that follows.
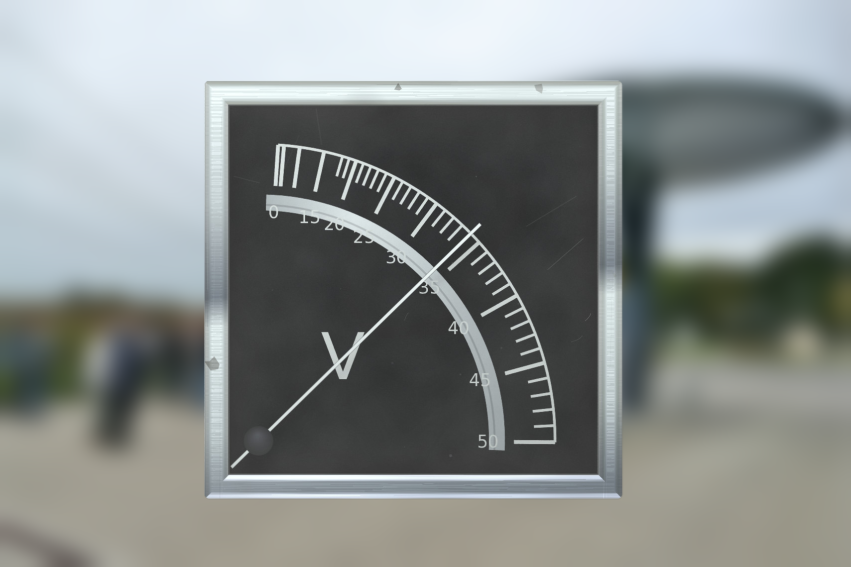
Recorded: 34 V
